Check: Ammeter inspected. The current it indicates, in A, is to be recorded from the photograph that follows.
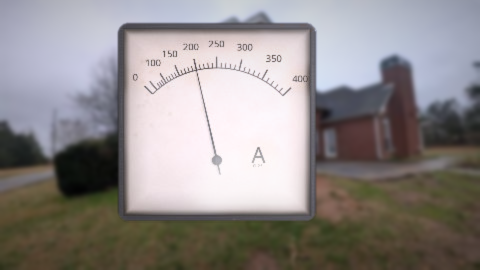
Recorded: 200 A
